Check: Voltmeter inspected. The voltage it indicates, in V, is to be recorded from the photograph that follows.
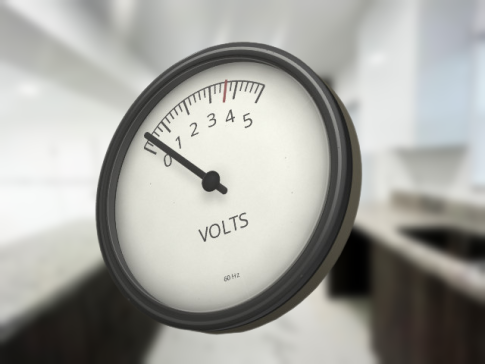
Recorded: 0.4 V
